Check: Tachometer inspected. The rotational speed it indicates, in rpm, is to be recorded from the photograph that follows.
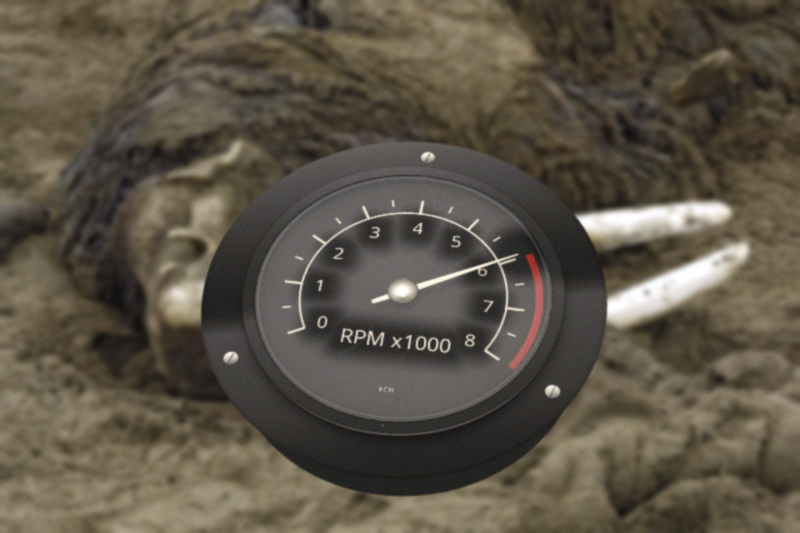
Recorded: 6000 rpm
